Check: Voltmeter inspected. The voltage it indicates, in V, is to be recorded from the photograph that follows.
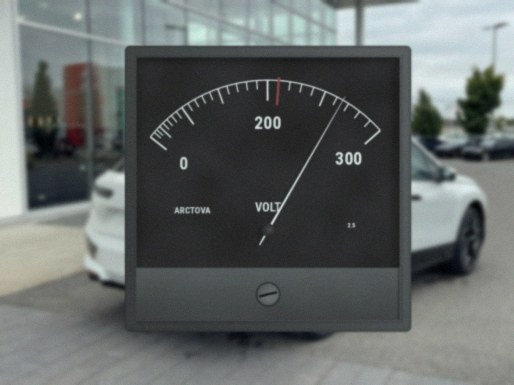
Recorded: 265 V
